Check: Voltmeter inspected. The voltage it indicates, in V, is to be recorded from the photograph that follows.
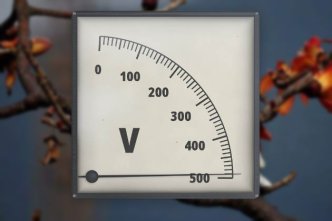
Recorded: 490 V
